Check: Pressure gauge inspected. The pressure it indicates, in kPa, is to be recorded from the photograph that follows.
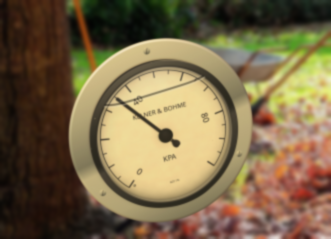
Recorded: 35 kPa
